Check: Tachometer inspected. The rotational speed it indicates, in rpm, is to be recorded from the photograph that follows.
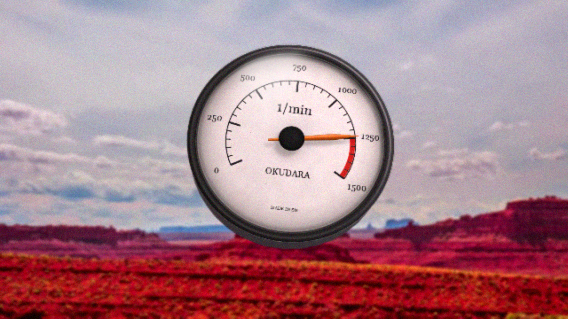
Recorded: 1250 rpm
